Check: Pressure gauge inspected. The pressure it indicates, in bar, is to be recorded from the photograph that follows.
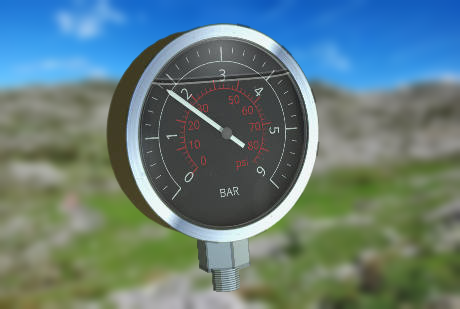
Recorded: 1.8 bar
